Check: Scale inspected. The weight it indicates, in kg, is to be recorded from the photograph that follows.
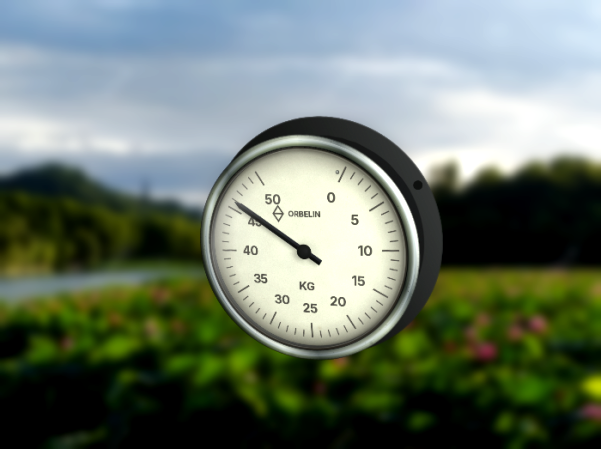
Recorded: 46 kg
